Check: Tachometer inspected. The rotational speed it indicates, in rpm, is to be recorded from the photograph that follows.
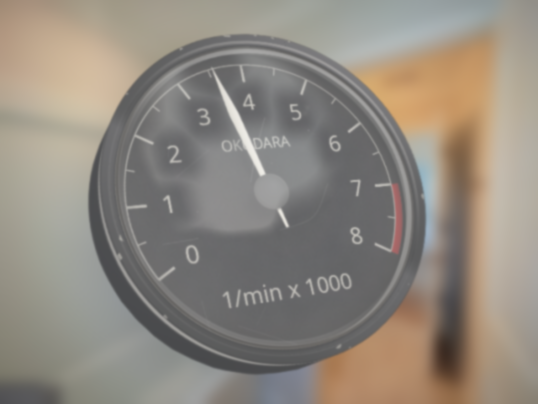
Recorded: 3500 rpm
